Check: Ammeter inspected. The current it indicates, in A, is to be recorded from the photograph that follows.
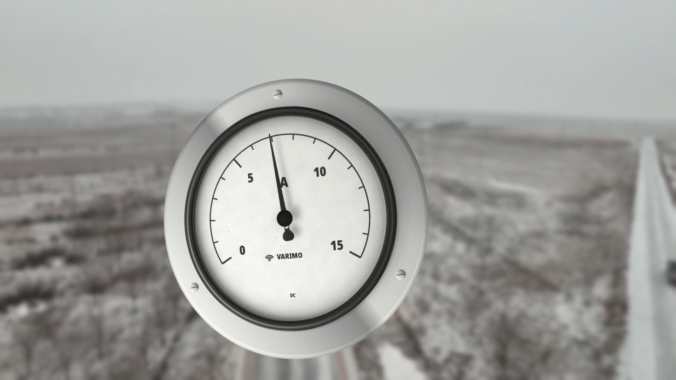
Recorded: 7 A
